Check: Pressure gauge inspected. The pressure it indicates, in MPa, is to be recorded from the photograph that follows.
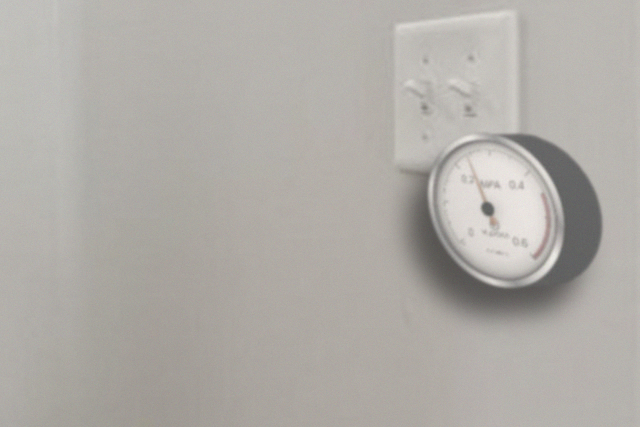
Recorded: 0.25 MPa
